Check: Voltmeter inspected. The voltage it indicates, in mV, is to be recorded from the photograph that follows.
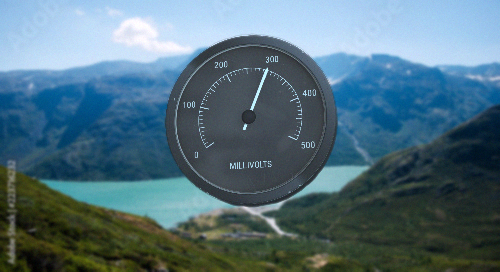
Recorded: 300 mV
